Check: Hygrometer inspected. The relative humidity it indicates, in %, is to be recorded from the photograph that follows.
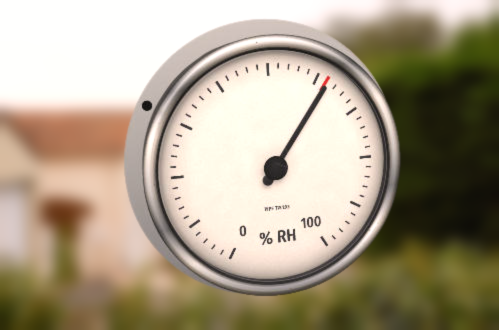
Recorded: 62 %
